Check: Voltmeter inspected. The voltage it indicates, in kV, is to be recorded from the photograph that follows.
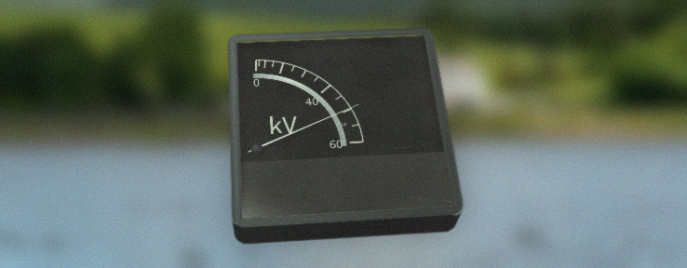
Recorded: 50 kV
